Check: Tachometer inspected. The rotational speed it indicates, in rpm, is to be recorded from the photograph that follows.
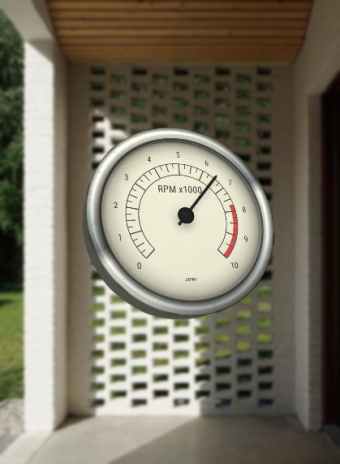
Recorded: 6500 rpm
